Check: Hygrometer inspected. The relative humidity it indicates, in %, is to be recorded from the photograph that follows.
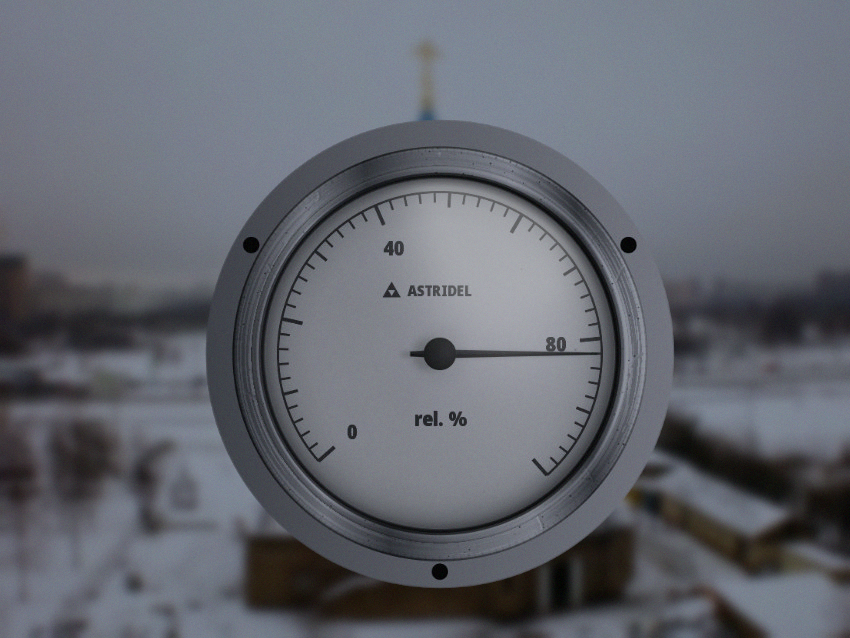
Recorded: 82 %
